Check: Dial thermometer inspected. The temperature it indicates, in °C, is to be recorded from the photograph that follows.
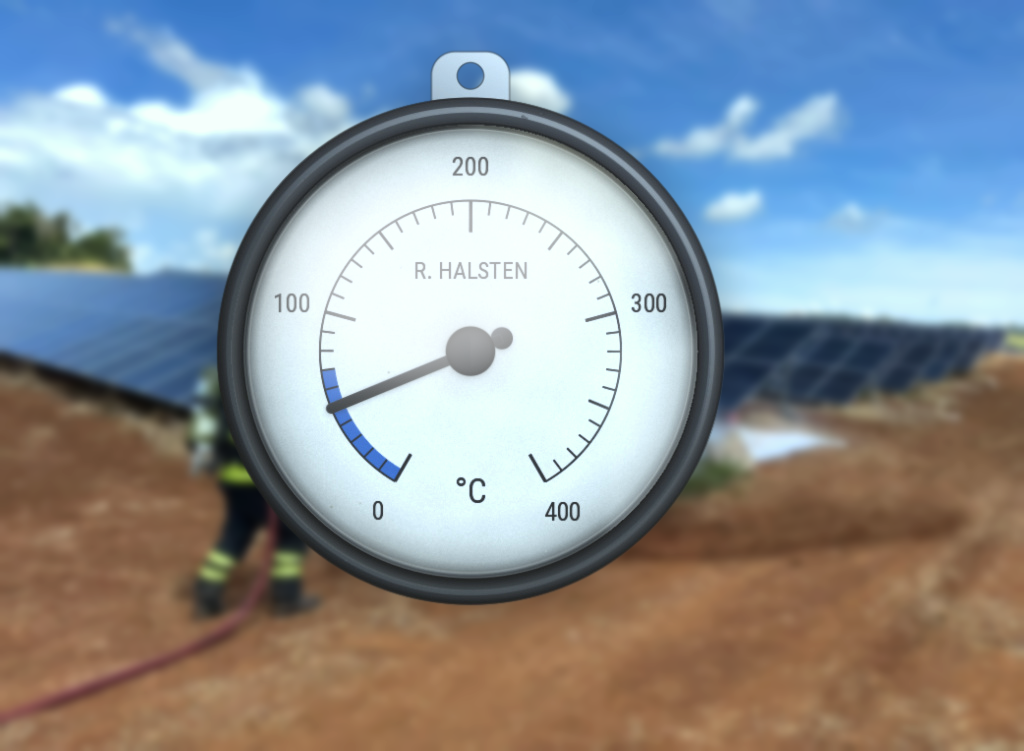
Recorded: 50 °C
